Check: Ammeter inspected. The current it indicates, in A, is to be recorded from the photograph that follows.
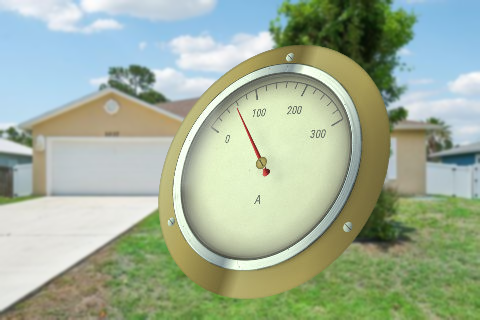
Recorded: 60 A
